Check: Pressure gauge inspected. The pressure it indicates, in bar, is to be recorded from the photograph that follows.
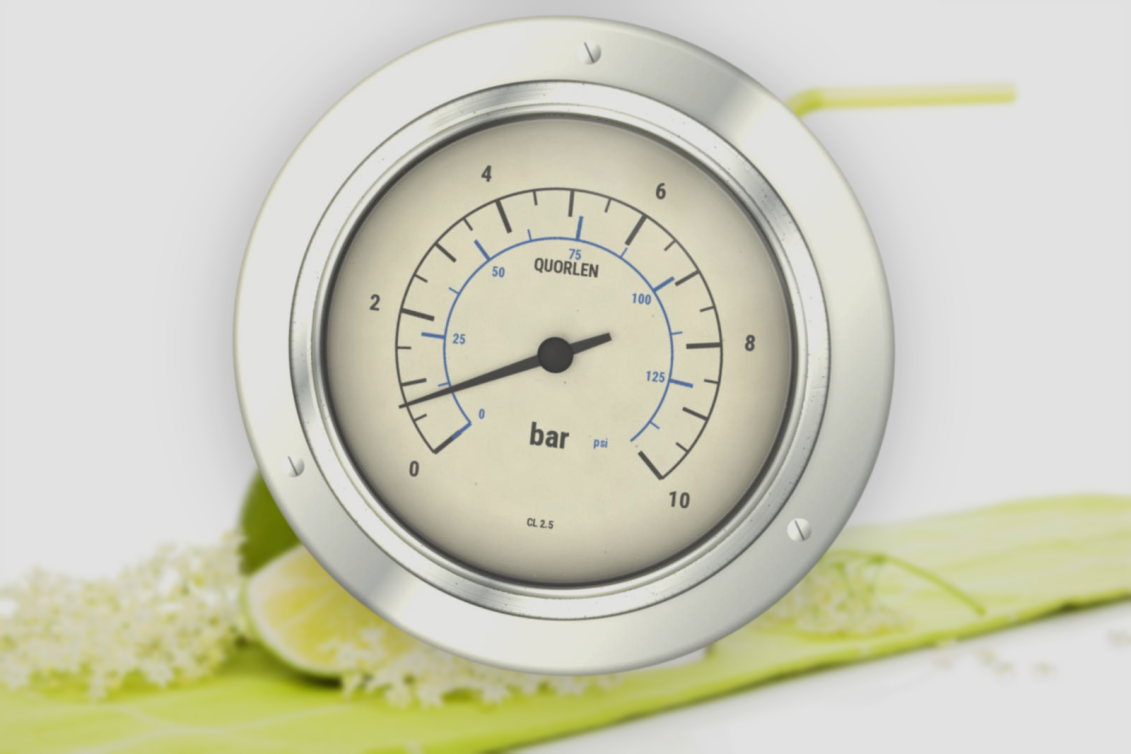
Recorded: 0.75 bar
